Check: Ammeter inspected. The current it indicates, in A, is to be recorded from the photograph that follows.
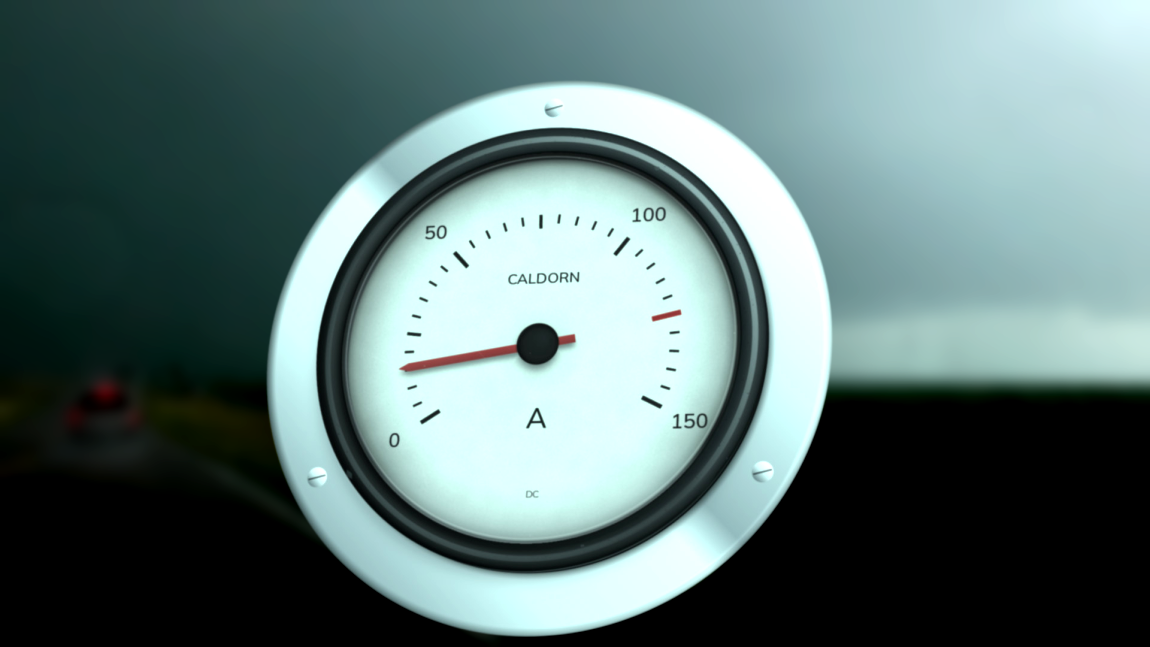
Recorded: 15 A
